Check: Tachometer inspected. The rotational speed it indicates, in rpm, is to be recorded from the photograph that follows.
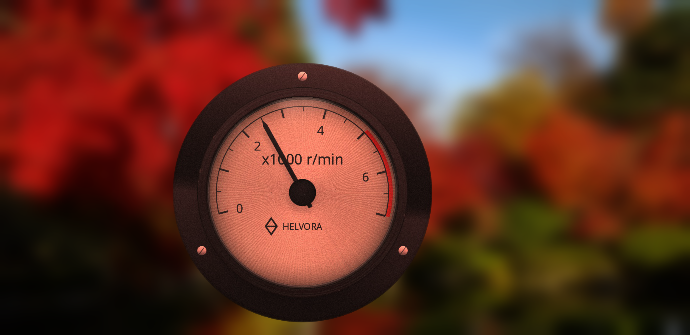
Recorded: 2500 rpm
